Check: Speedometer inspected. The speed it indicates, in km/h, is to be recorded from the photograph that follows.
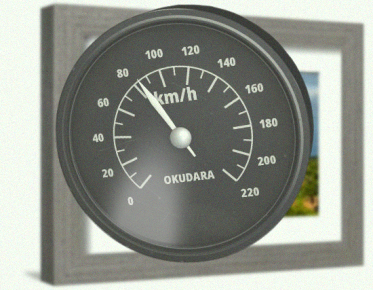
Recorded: 85 km/h
